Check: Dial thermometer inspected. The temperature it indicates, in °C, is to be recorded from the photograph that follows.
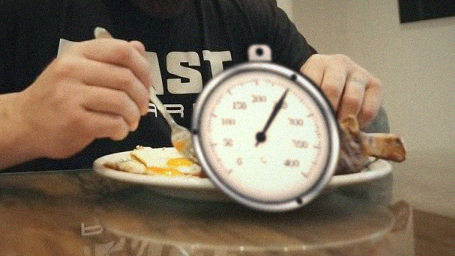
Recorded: 250 °C
